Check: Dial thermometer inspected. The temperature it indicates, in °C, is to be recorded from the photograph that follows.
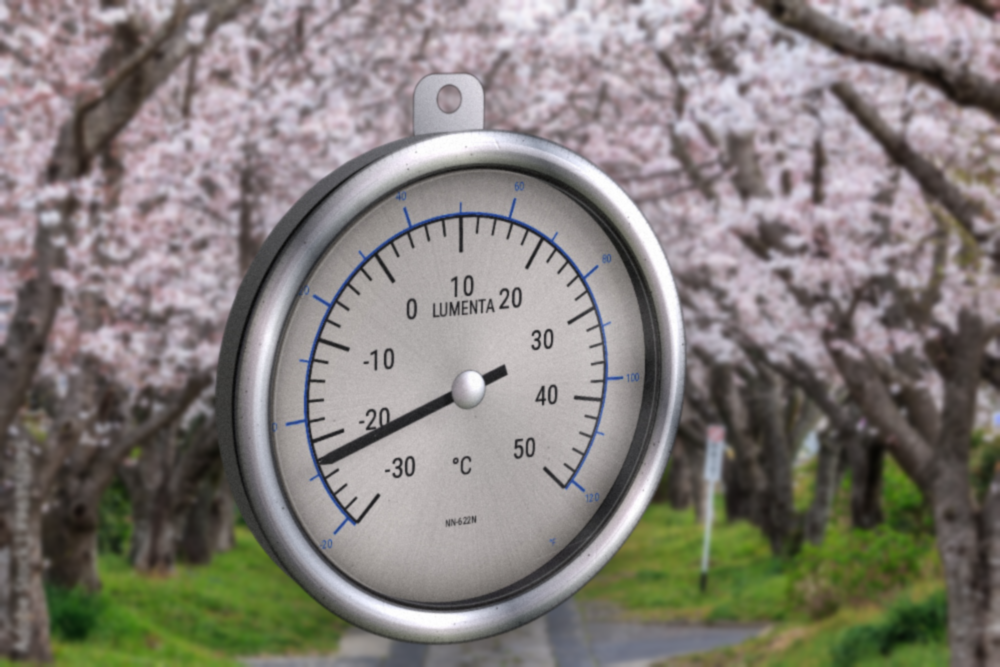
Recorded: -22 °C
